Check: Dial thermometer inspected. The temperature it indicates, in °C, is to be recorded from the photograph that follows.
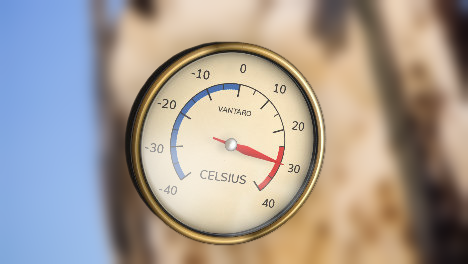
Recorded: 30 °C
